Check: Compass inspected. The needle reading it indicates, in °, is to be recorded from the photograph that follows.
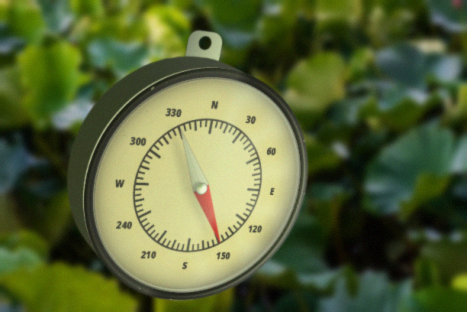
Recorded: 150 °
